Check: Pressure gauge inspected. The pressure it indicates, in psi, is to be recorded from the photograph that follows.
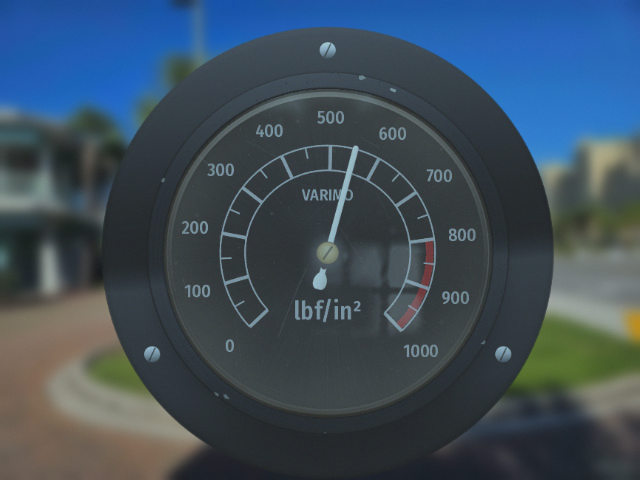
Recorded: 550 psi
